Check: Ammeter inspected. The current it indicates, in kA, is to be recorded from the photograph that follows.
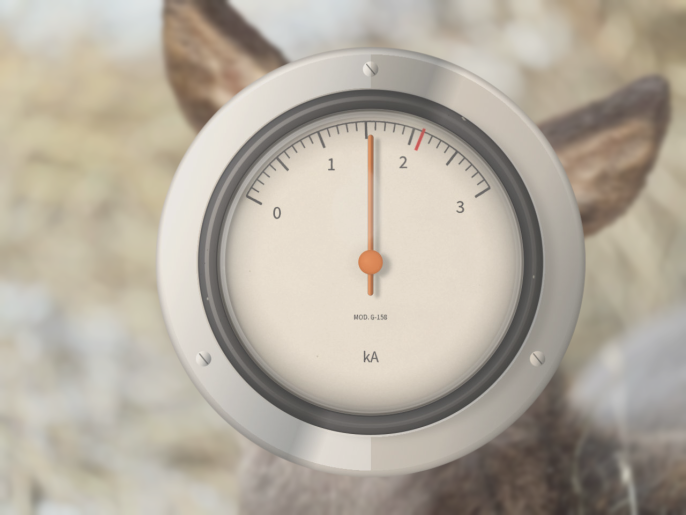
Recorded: 1.55 kA
